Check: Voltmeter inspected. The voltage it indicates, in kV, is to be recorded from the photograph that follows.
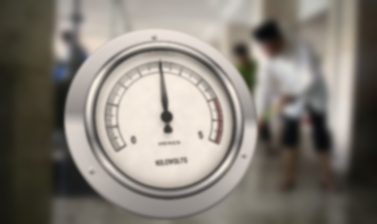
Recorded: 2.5 kV
